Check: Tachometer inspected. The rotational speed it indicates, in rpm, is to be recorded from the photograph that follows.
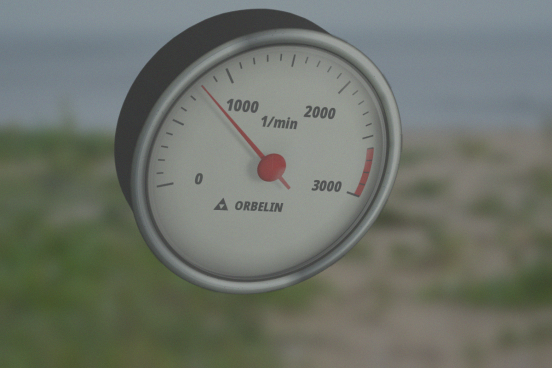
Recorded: 800 rpm
